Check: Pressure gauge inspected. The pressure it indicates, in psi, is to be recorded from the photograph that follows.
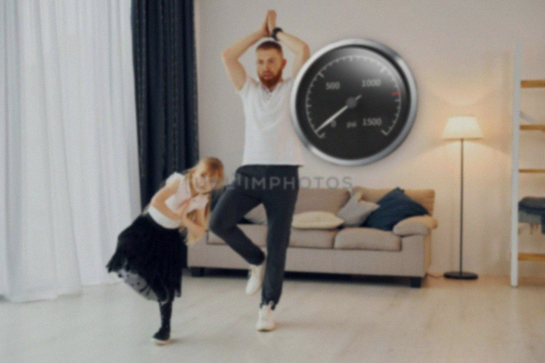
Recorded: 50 psi
